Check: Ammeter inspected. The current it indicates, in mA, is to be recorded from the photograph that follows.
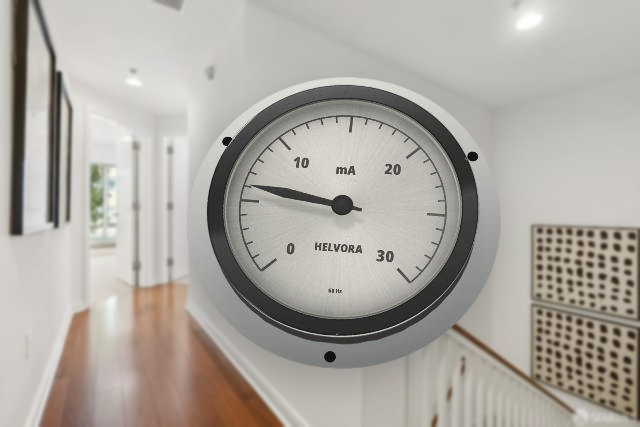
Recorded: 6 mA
